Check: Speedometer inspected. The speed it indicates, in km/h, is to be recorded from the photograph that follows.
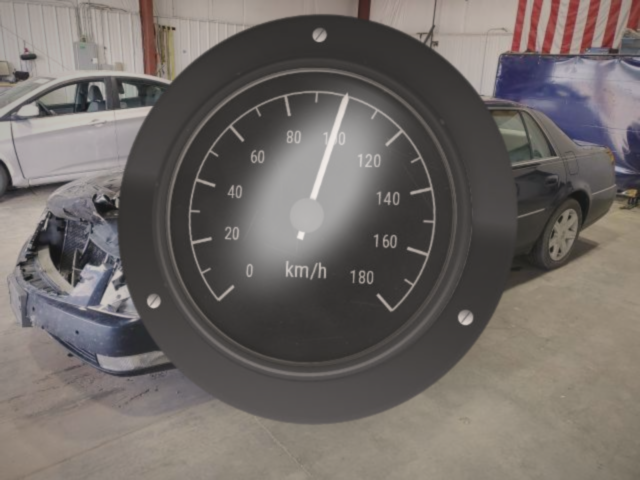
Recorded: 100 km/h
